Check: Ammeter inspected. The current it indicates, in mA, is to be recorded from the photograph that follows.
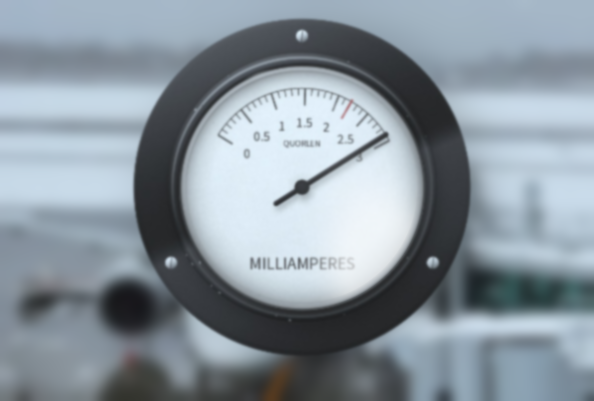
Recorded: 2.9 mA
